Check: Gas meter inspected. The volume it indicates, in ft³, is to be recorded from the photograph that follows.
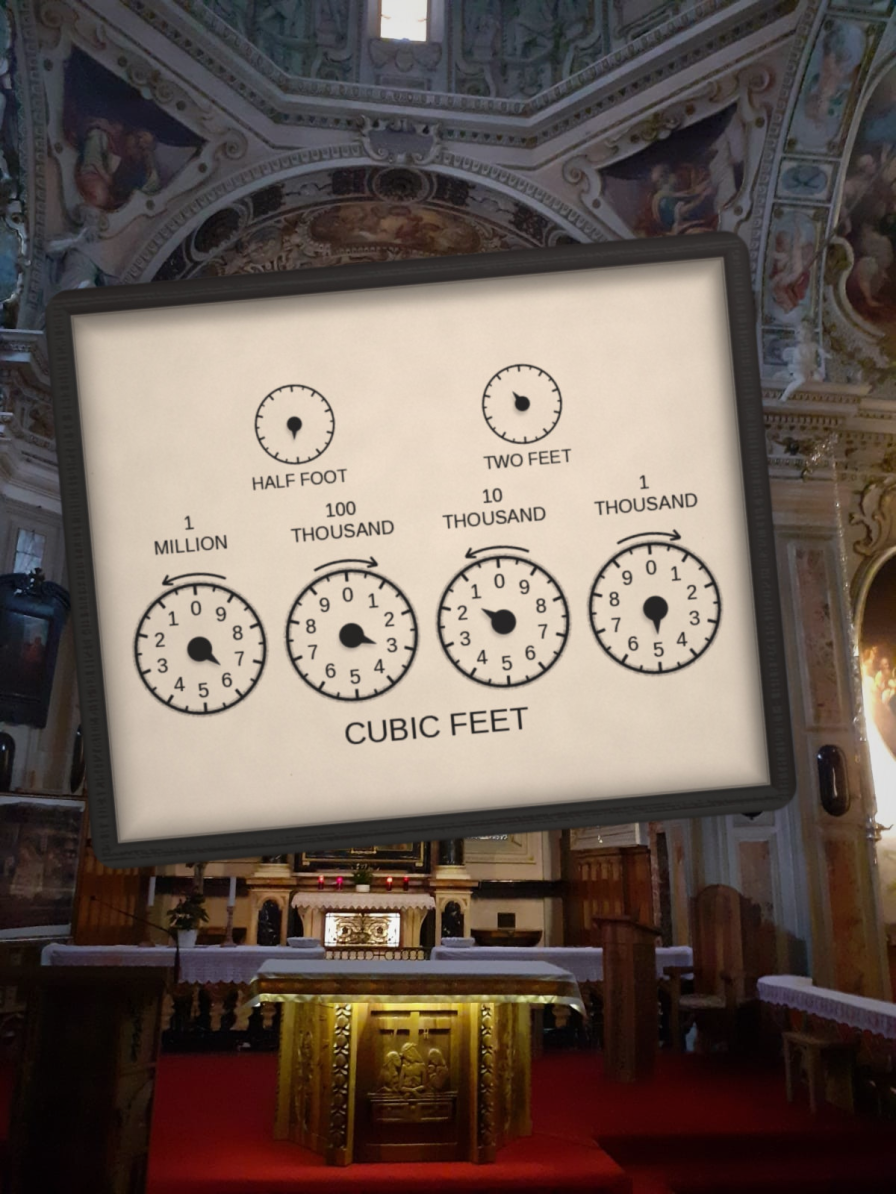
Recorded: 631500 ft³
